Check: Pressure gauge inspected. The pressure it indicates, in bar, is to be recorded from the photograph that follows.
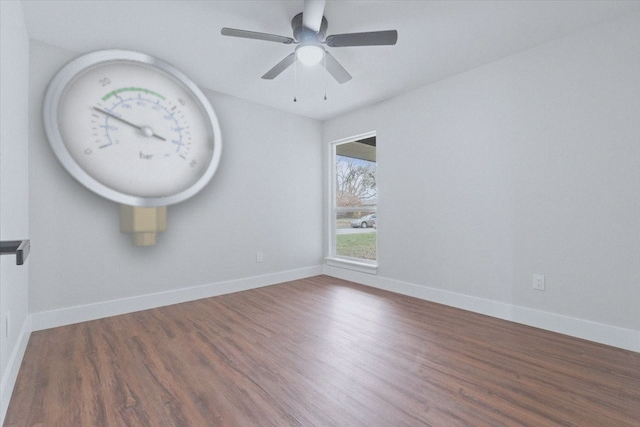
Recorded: 12 bar
